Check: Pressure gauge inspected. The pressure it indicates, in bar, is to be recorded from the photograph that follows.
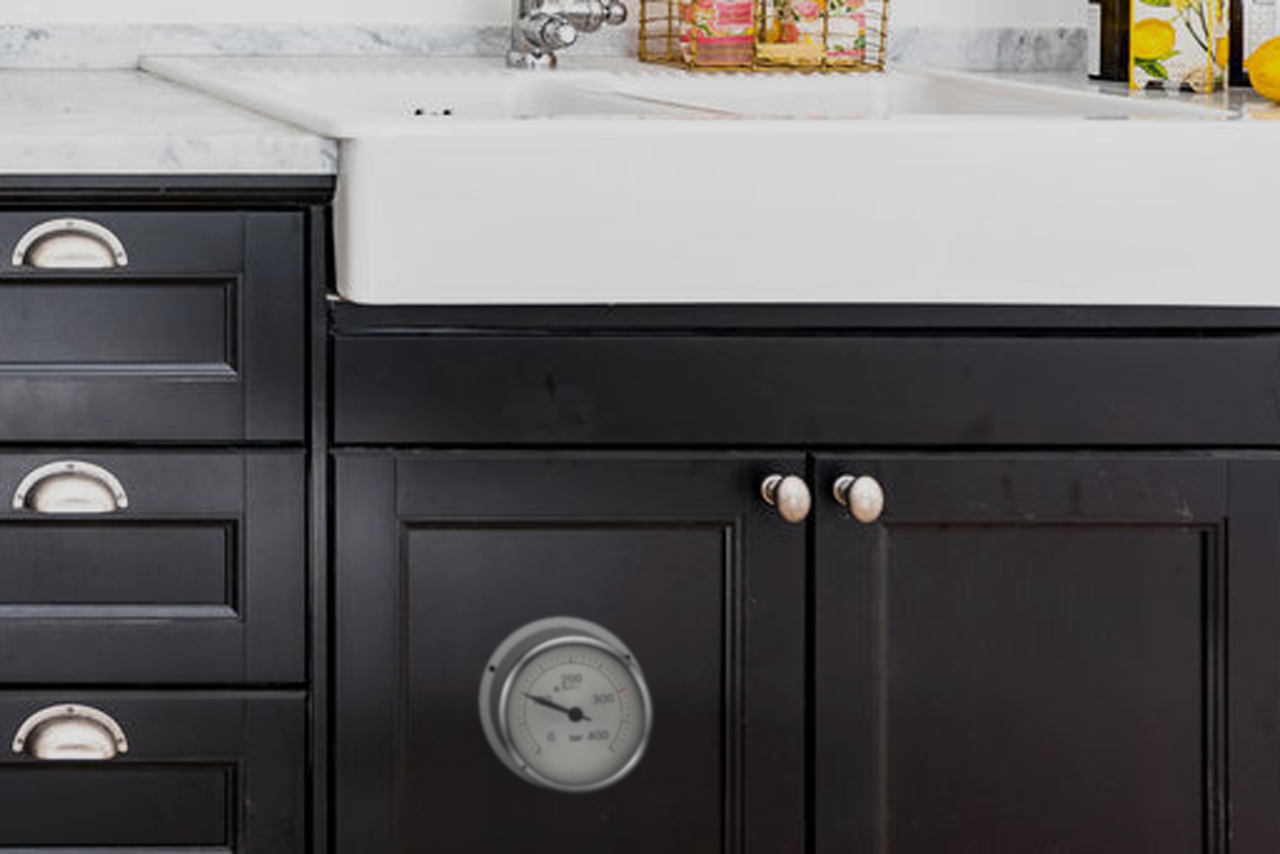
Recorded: 100 bar
